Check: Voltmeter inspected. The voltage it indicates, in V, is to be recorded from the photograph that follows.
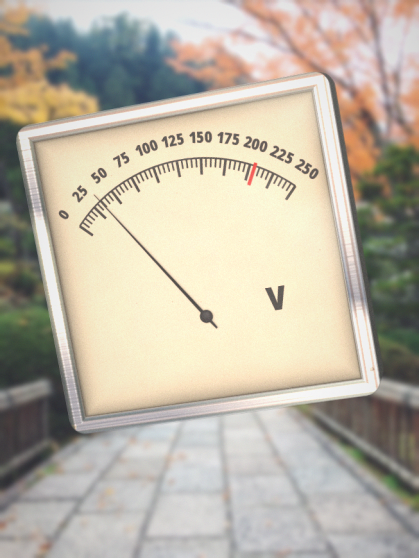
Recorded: 35 V
